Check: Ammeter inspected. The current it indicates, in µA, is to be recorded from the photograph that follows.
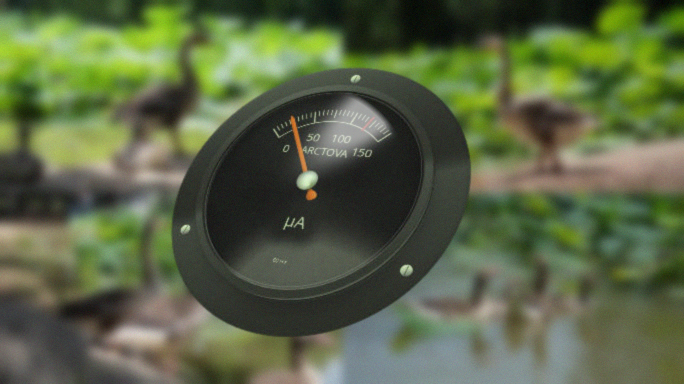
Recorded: 25 µA
